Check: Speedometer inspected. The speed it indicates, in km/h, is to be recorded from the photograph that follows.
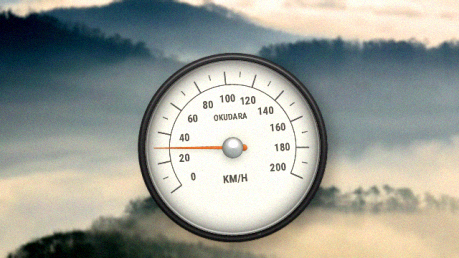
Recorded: 30 km/h
